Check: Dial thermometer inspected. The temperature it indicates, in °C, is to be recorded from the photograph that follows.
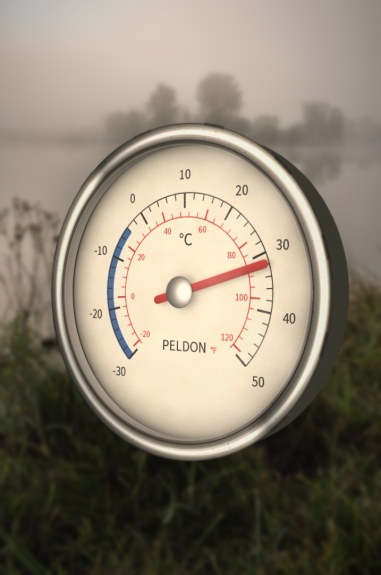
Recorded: 32 °C
